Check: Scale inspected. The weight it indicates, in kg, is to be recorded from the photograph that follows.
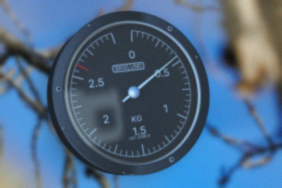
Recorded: 0.45 kg
